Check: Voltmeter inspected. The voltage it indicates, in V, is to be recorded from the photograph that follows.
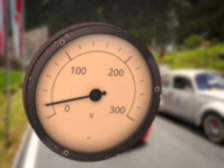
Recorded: 20 V
